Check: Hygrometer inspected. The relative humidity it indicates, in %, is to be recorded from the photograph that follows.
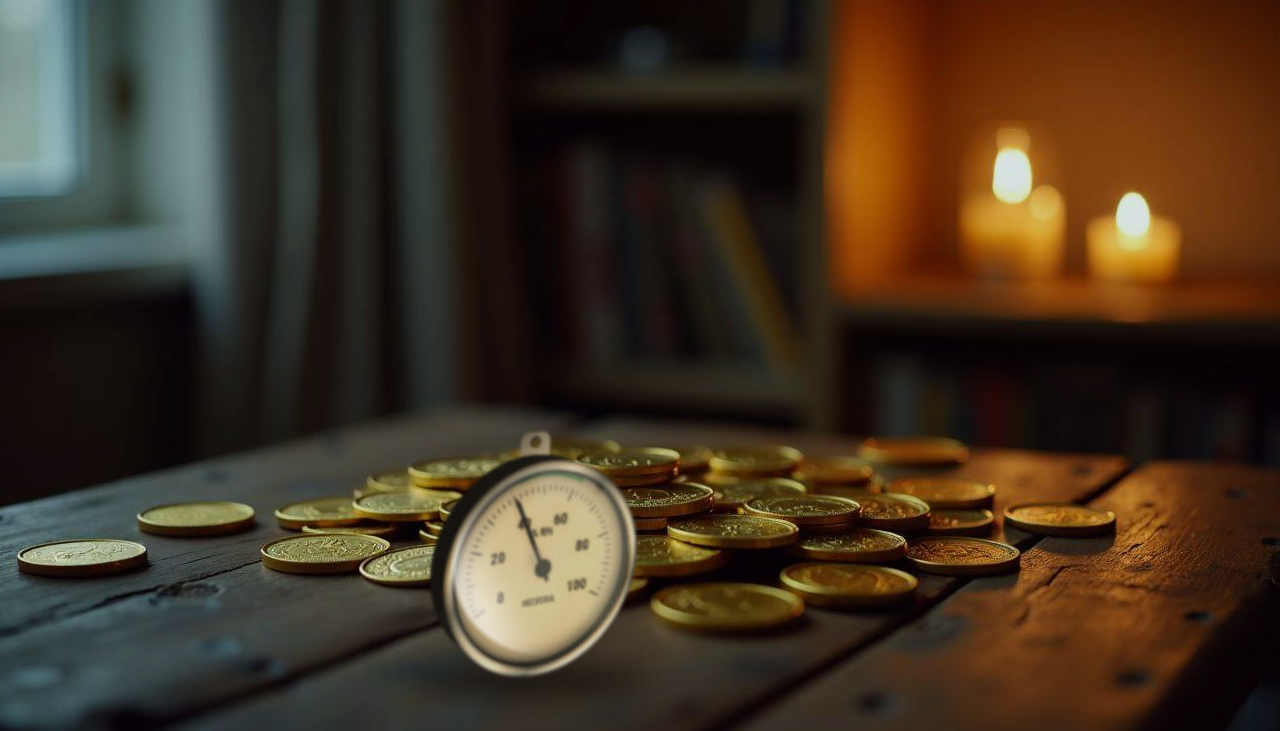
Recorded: 40 %
